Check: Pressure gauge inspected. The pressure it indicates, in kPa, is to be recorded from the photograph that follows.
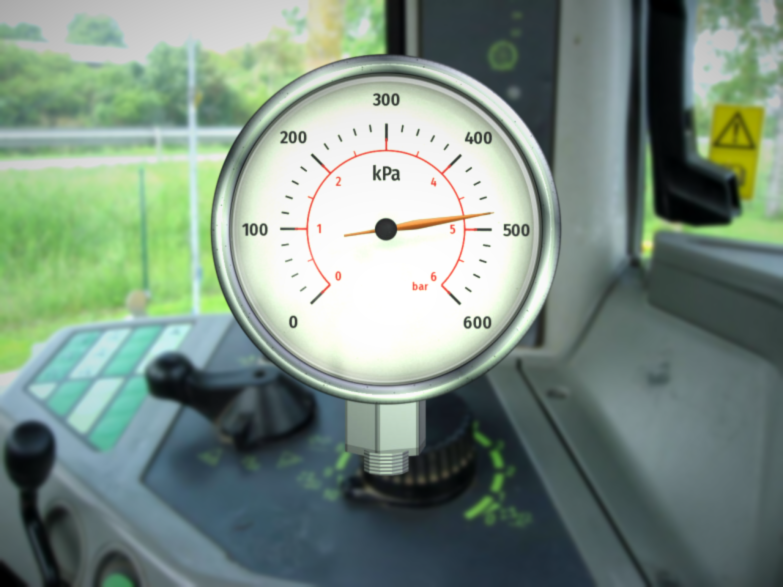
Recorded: 480 kPa
